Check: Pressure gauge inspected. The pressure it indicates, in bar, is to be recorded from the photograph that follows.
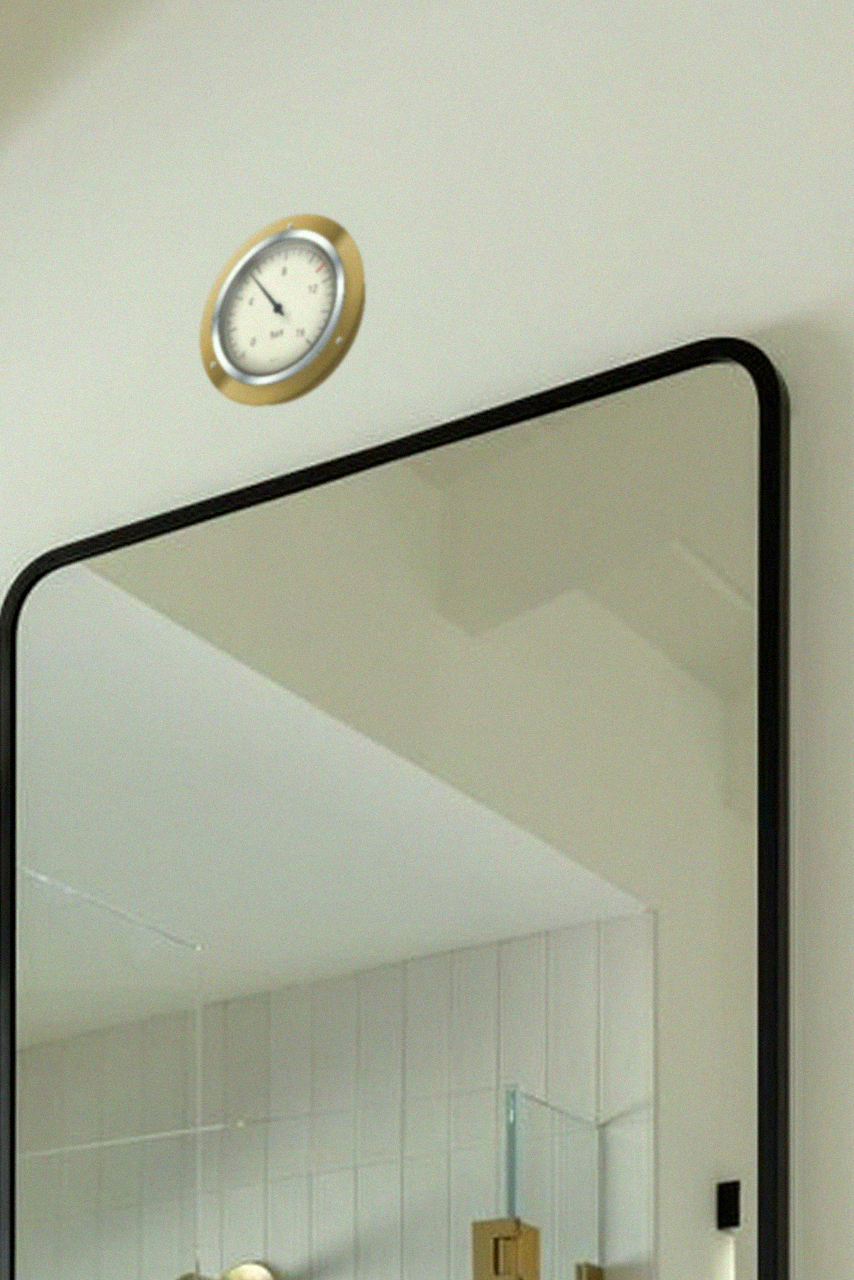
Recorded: 5.5 bar
